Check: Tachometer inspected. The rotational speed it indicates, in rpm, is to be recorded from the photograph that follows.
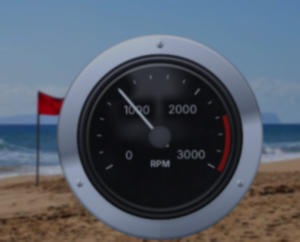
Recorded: 1000 rpm
